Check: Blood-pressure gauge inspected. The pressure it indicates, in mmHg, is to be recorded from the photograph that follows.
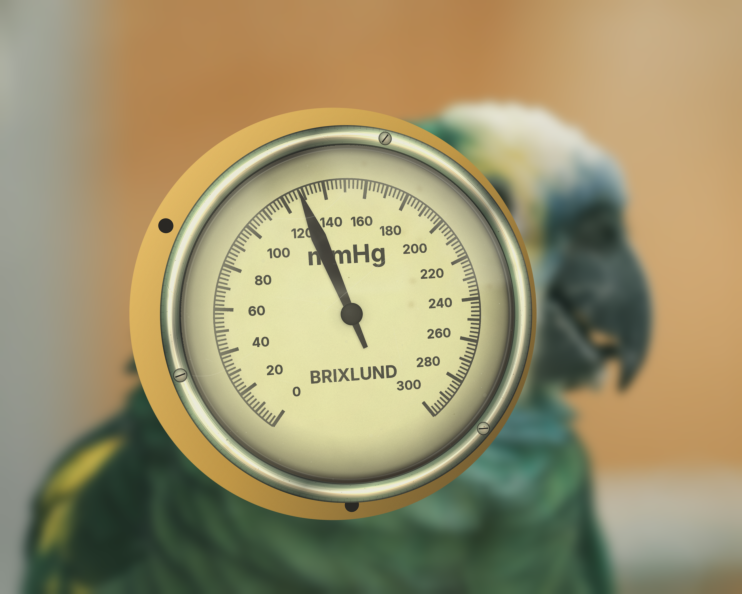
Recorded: 128 mmHg
